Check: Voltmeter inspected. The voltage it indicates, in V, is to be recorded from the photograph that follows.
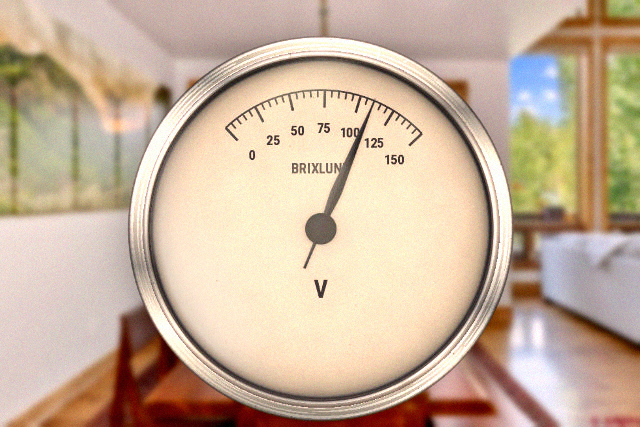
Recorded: 110 V
